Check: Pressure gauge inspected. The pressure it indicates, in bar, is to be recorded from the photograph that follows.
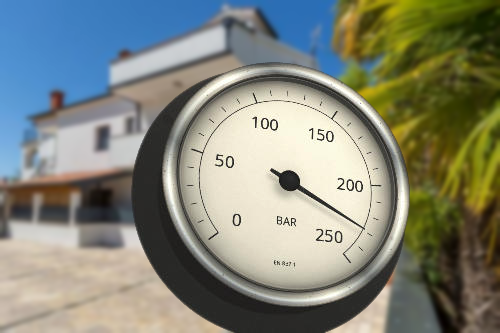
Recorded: 230 bar
